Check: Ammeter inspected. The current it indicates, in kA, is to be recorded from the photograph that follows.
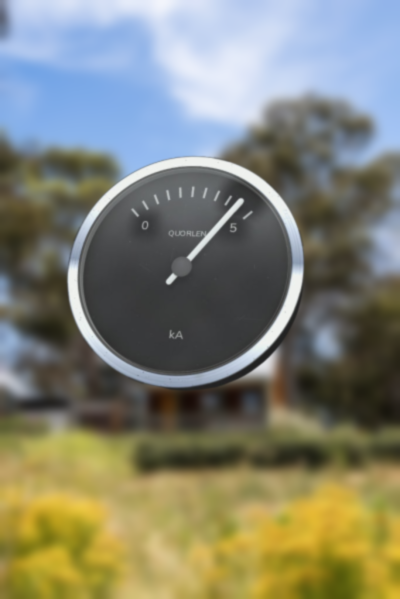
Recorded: 4.5 kA
